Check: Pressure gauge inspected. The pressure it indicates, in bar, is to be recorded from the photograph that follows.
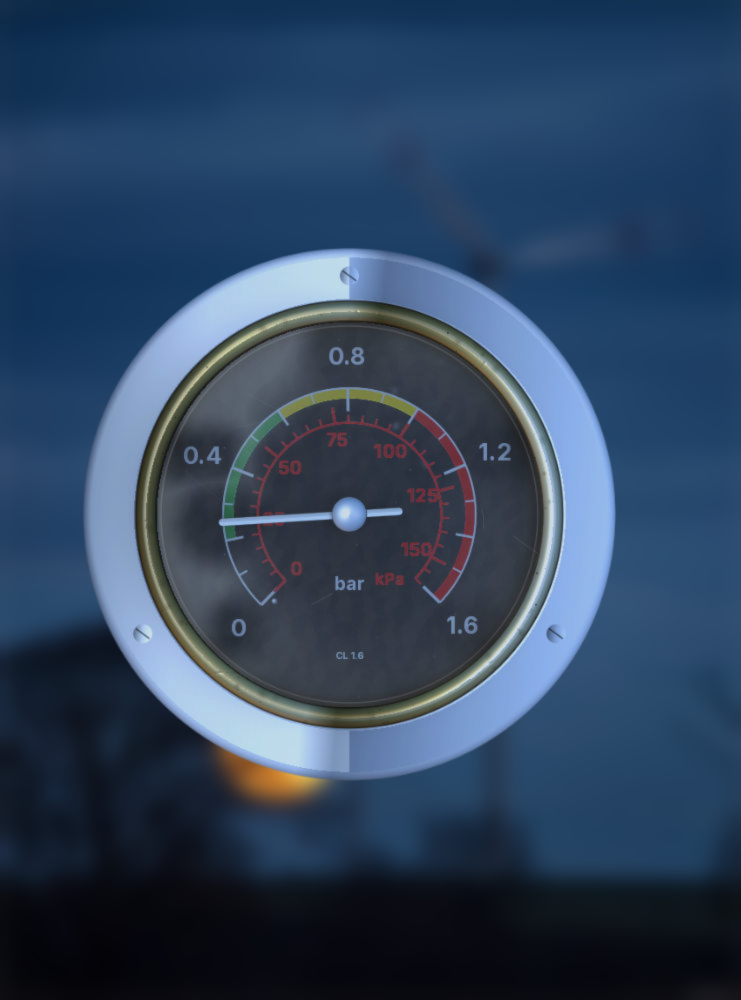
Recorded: 0.25 bar
